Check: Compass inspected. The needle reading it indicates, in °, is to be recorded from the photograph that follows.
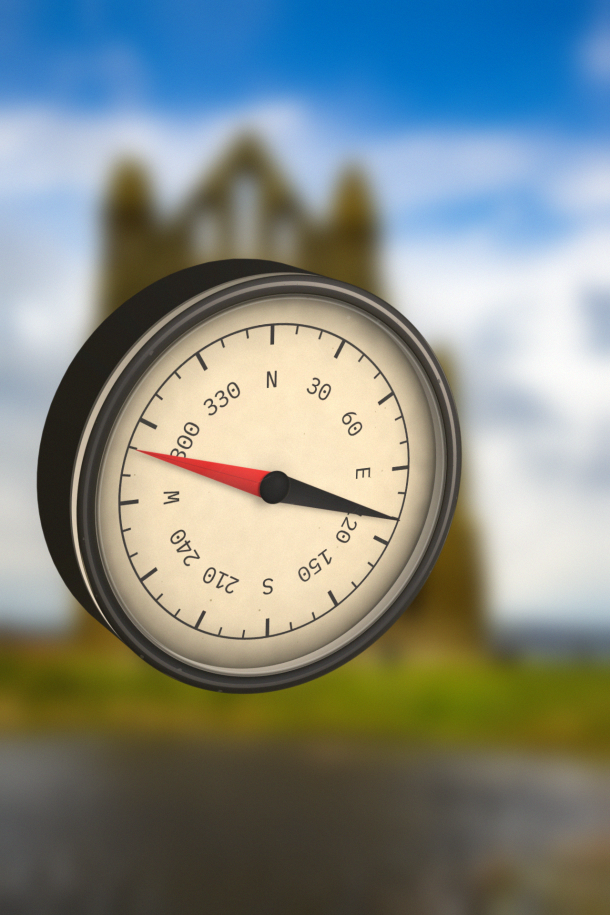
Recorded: 290 °
